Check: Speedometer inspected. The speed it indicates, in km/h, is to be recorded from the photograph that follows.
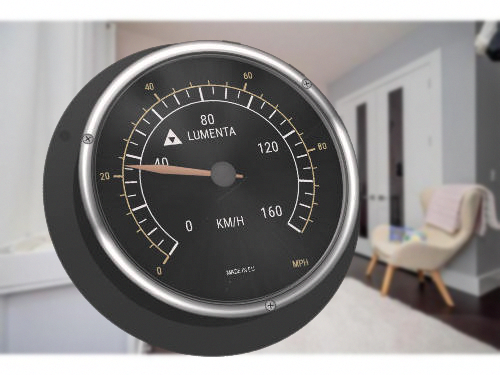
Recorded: 35 km/h
